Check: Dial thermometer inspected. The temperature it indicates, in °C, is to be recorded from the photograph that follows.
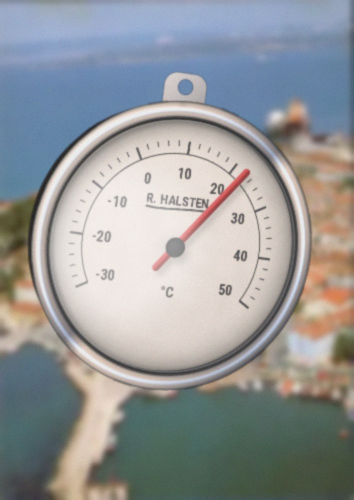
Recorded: 22 °C
